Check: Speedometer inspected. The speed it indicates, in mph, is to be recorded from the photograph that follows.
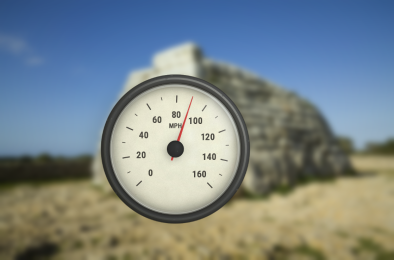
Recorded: 90 mph
